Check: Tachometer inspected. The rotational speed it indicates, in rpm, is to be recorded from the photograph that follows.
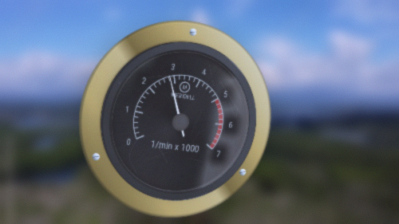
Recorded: 2800 rpm
